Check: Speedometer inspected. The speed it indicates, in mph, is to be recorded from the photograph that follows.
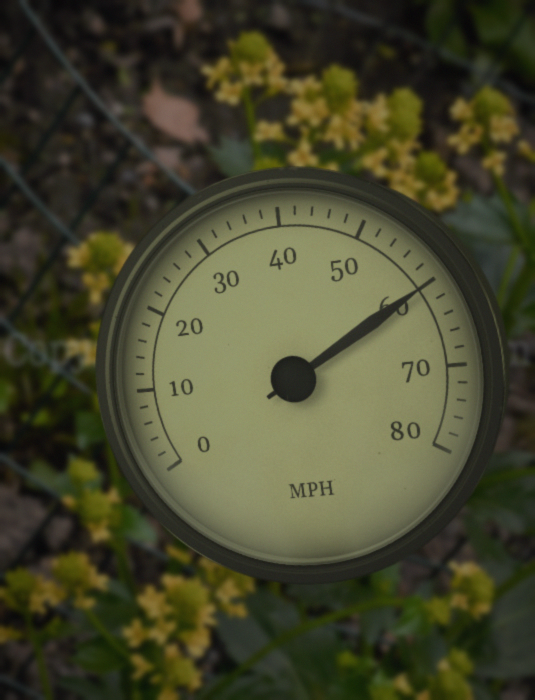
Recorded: 60 mph
